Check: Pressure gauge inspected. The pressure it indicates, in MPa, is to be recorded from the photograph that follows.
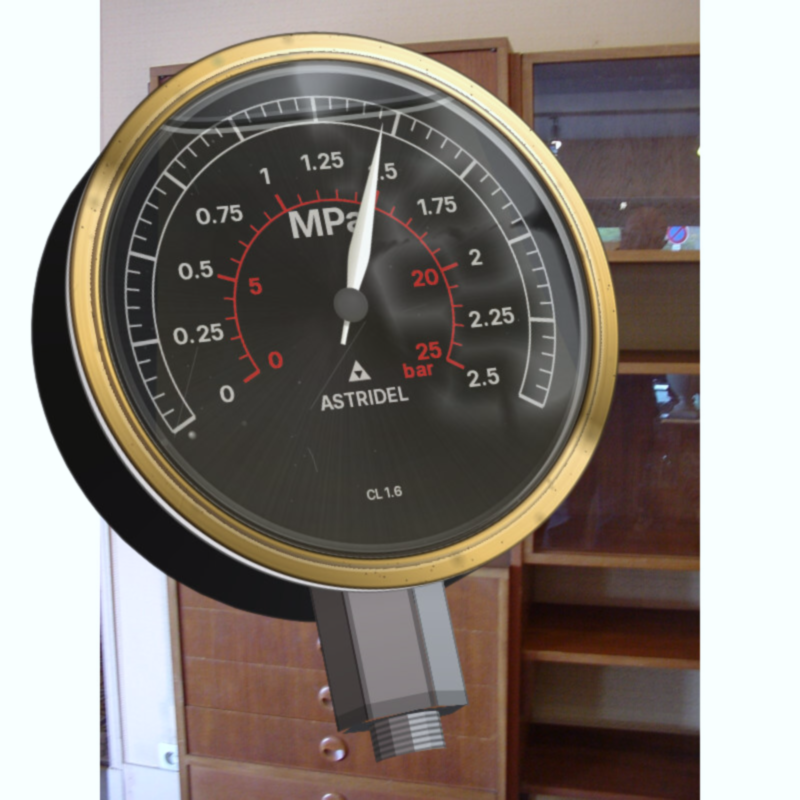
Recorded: 1.45 MPa
